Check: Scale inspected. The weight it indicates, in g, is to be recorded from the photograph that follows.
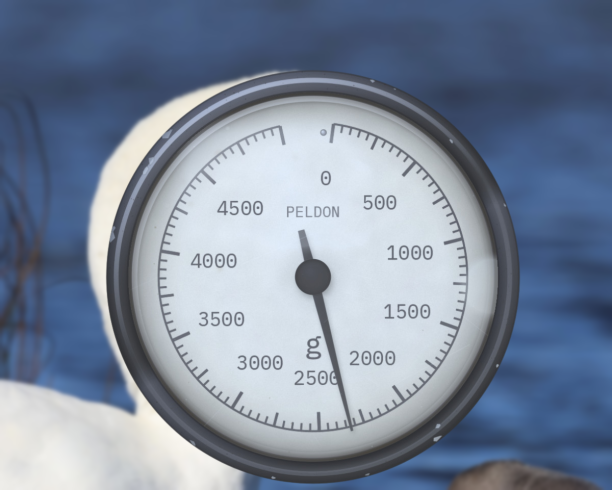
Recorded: 2325 g
